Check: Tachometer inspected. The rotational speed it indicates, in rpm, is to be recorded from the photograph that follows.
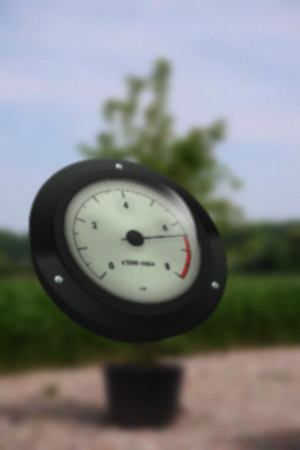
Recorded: 6500 rpm
